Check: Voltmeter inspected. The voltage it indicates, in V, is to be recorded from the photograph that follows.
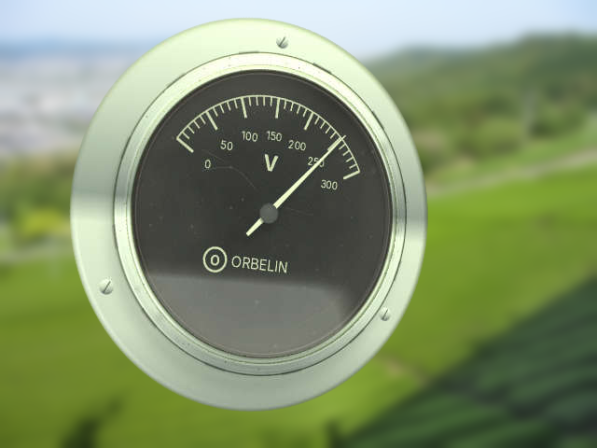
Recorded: 250 V
